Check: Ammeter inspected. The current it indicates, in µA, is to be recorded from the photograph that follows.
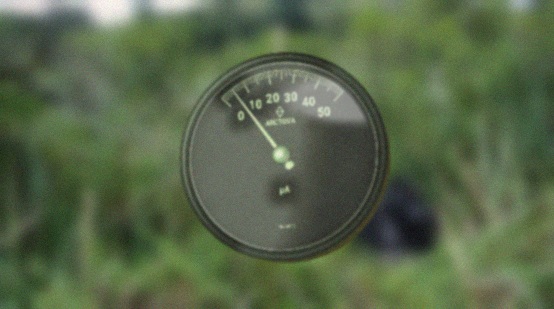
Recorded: 5 µA
